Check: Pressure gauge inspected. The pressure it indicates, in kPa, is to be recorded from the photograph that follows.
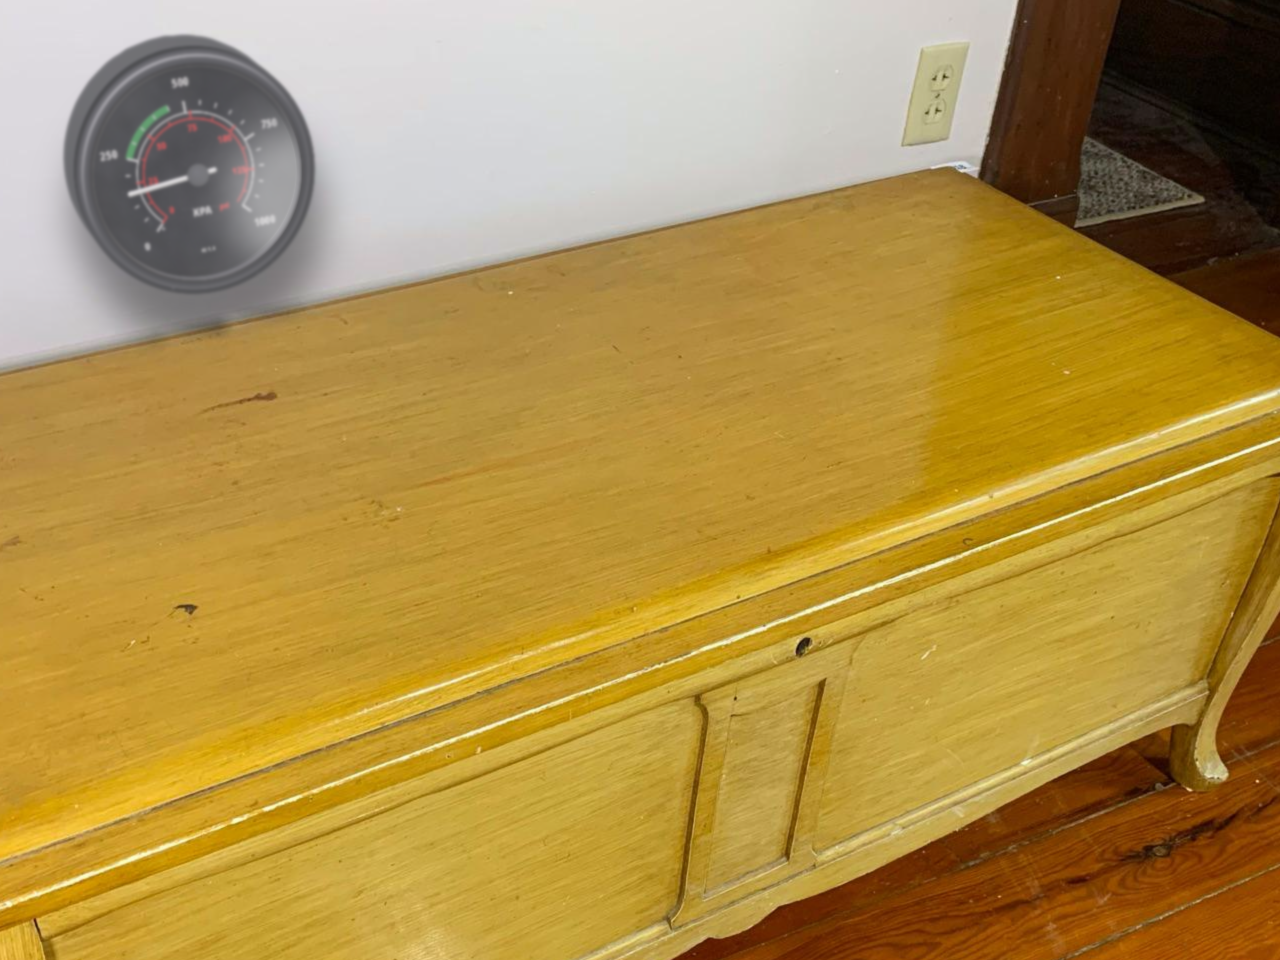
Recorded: 150 kPa
